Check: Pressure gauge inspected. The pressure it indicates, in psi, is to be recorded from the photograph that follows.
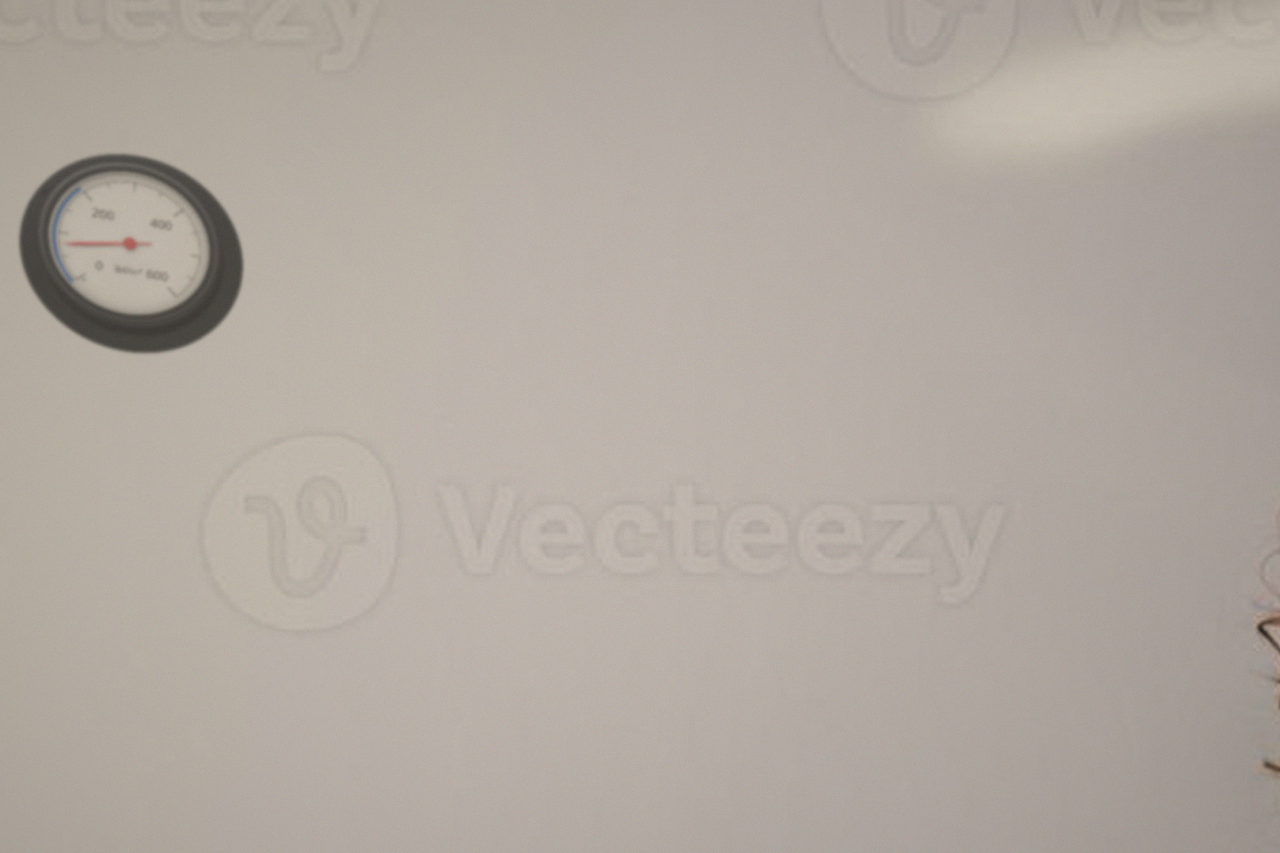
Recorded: 75 psi
